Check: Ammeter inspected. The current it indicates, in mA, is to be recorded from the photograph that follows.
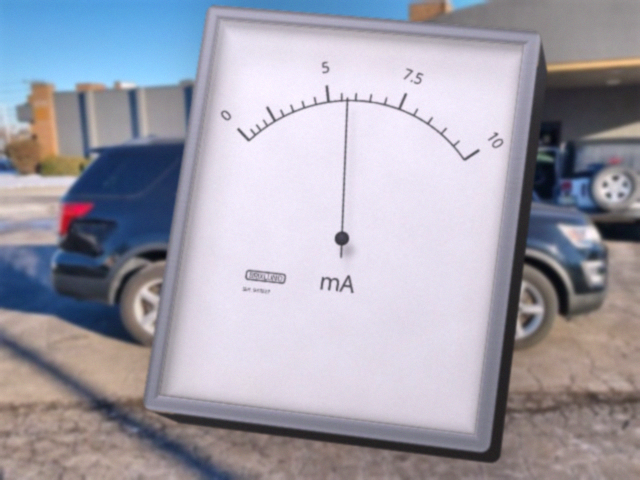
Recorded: 5.75 mA
